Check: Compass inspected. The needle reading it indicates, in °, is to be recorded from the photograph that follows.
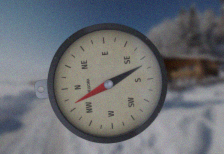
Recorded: 337.5 °
